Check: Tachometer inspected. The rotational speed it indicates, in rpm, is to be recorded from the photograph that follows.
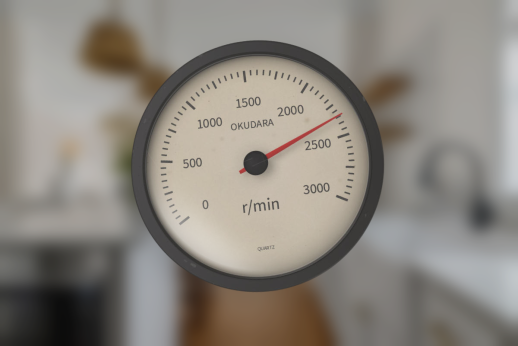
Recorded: 2350 rpm
